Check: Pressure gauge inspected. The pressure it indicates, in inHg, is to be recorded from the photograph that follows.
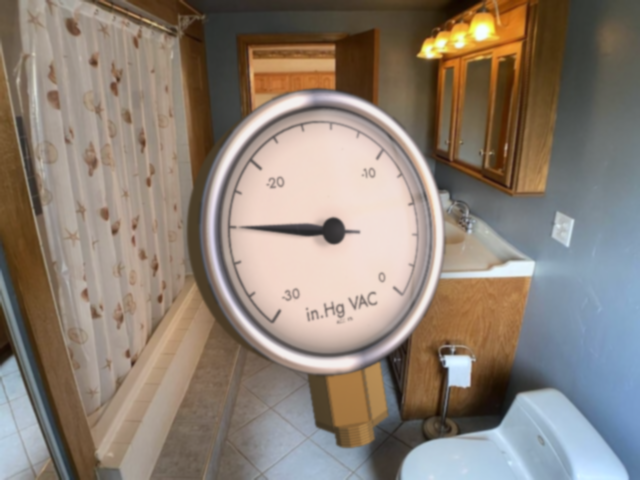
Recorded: -24 inHg
